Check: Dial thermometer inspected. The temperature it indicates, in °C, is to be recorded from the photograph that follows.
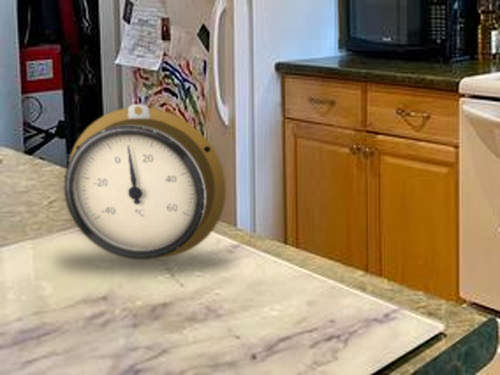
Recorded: 10 °C
